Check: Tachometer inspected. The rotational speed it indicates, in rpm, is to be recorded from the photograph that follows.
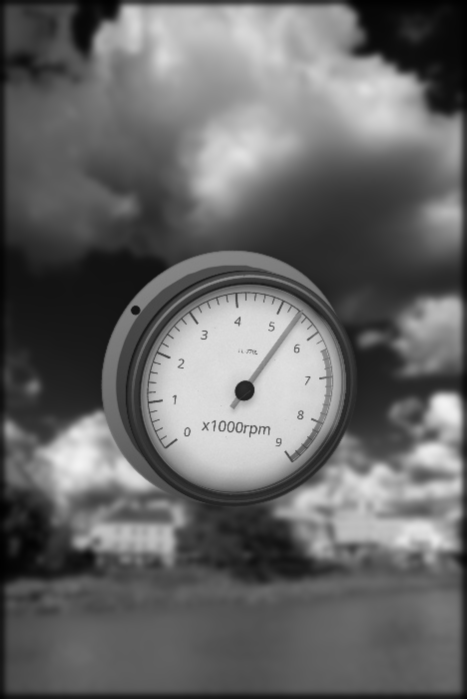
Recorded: 5400 rpm
